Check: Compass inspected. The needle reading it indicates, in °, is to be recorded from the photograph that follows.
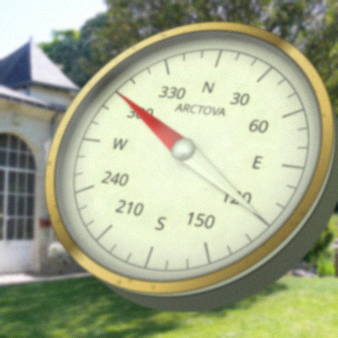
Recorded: 300 °
